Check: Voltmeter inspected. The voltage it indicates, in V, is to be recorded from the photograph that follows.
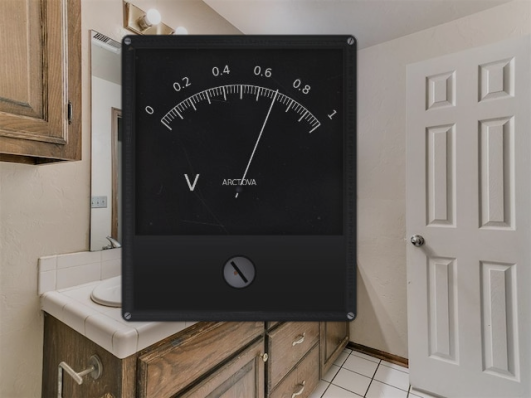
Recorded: 0.7 V
